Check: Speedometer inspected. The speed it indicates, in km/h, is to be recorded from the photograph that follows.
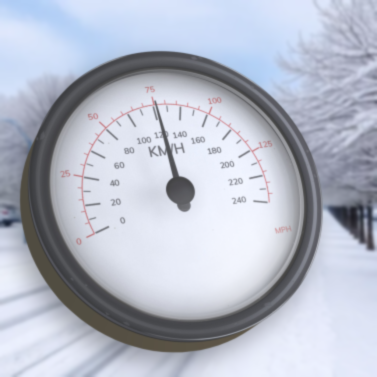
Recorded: 120 km/h
